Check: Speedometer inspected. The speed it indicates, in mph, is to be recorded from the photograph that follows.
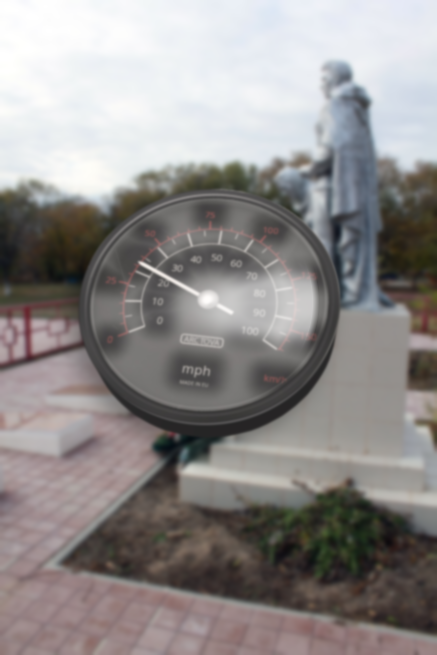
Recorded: 22.5 mph
